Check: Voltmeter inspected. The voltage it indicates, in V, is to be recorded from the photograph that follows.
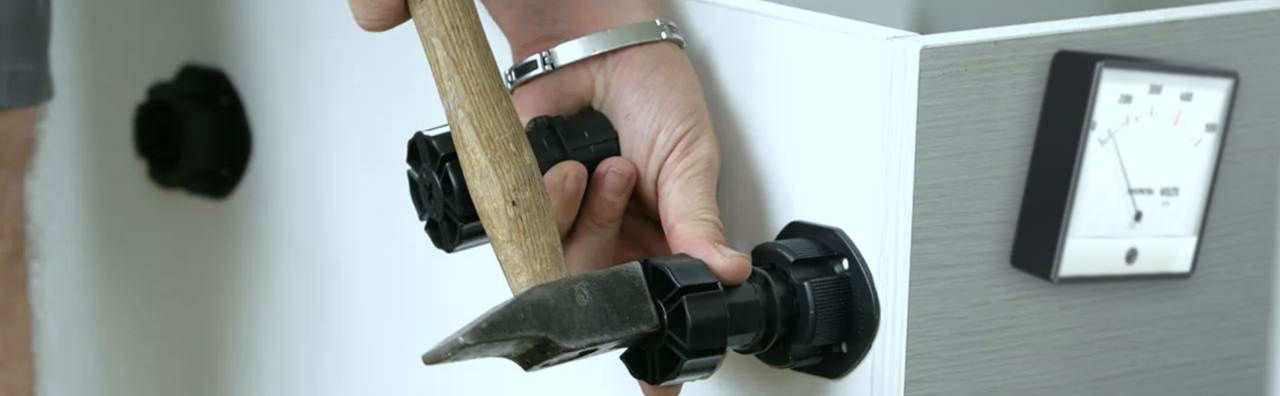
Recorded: 100 V
